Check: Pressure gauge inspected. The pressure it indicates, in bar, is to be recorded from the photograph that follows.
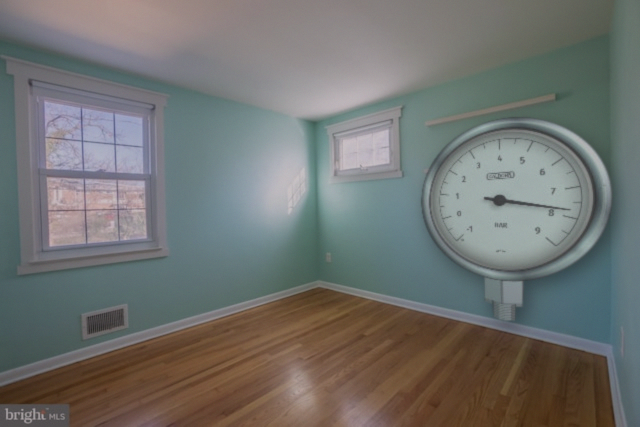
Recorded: 7.75 bar
